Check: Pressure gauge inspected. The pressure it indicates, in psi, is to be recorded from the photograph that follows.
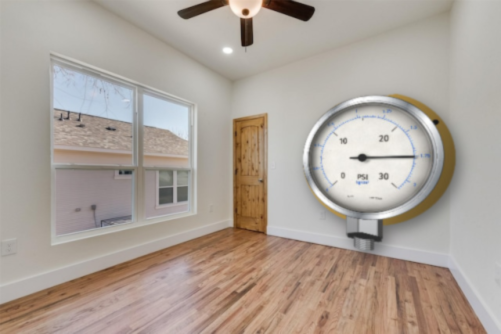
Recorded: 25 psi
